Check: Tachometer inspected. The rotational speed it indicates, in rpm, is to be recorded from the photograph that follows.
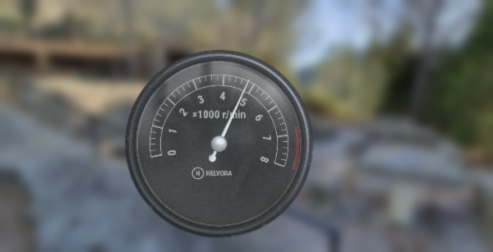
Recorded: 4800 rpm
